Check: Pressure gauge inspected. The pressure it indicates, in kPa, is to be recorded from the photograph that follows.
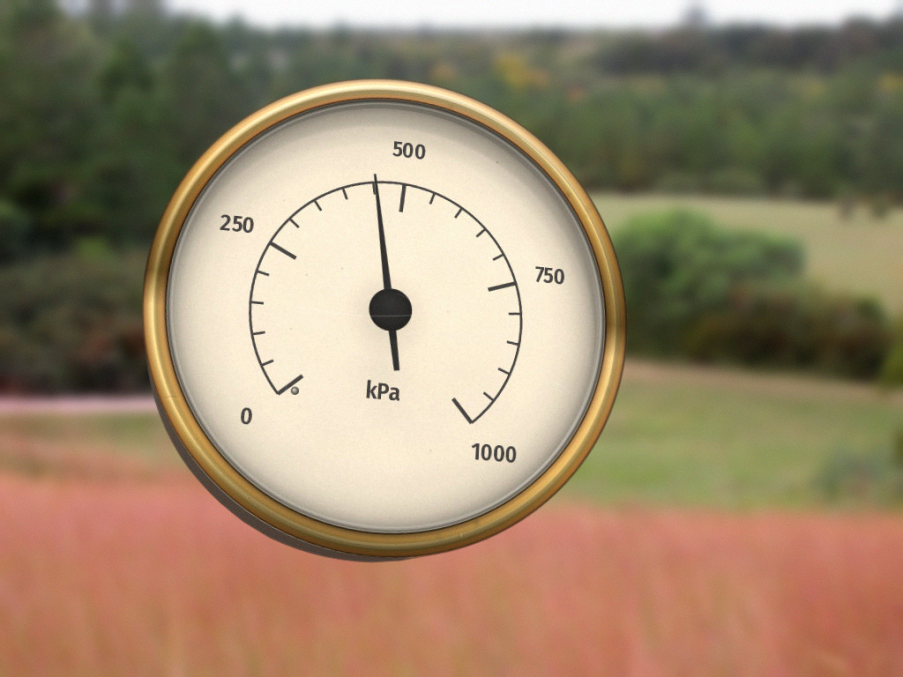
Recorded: 450 kPa
